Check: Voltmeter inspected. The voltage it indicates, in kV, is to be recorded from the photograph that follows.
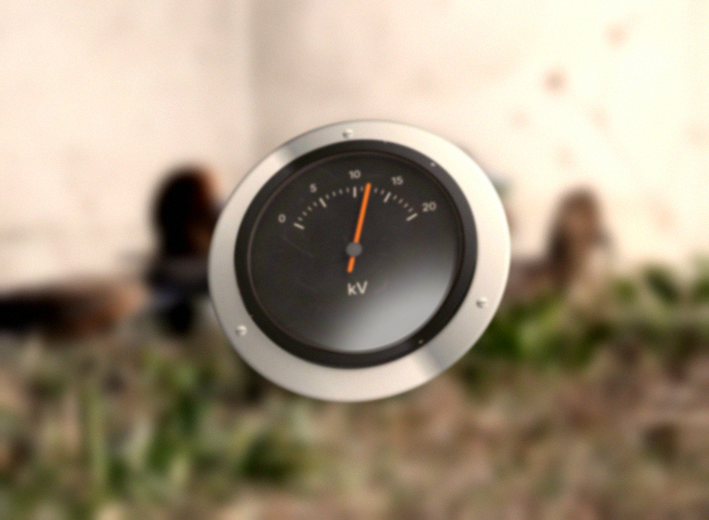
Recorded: 12 kV
